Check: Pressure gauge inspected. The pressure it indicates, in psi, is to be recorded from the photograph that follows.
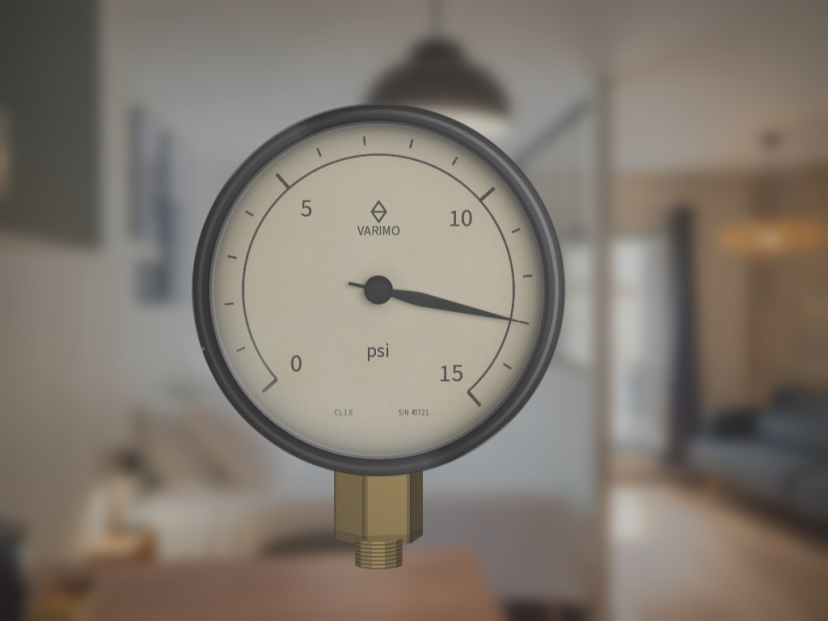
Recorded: 13 psi
